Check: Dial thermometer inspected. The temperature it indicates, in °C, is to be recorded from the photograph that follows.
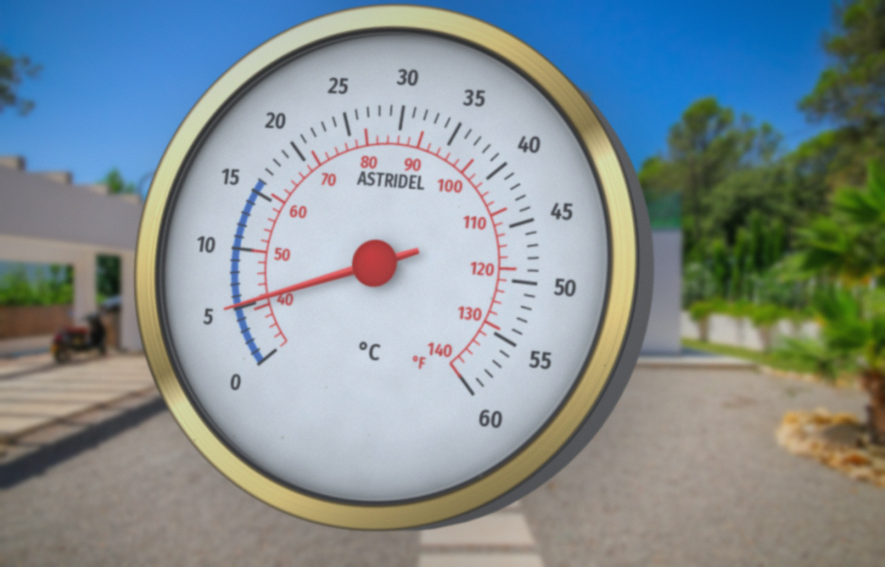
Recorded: 5 °C
